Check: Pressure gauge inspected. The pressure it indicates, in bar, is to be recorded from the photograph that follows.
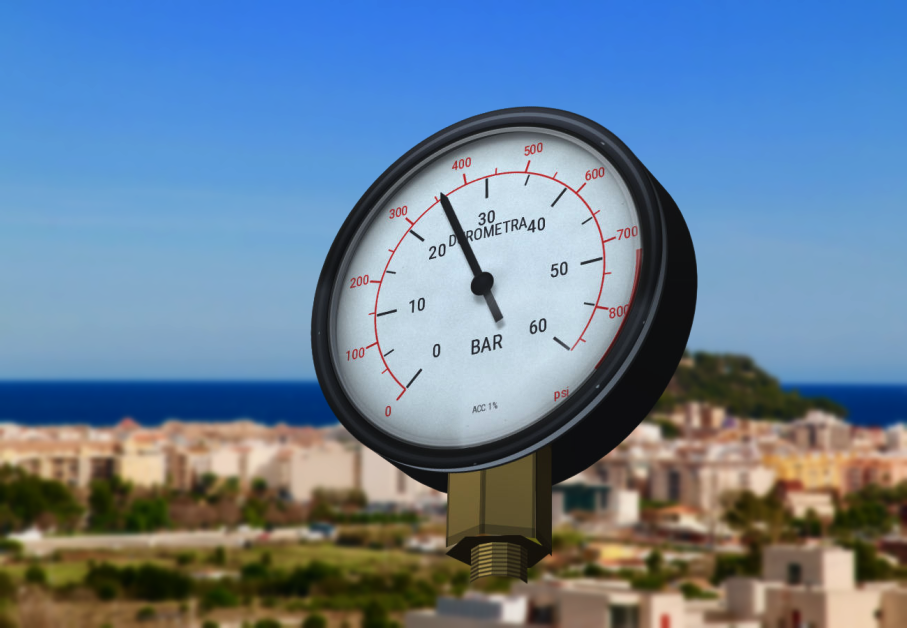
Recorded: 25 bar
